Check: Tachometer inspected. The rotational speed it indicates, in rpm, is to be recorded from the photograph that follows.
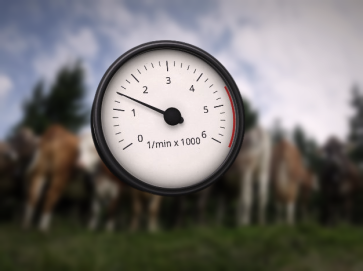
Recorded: 1400 rpm
